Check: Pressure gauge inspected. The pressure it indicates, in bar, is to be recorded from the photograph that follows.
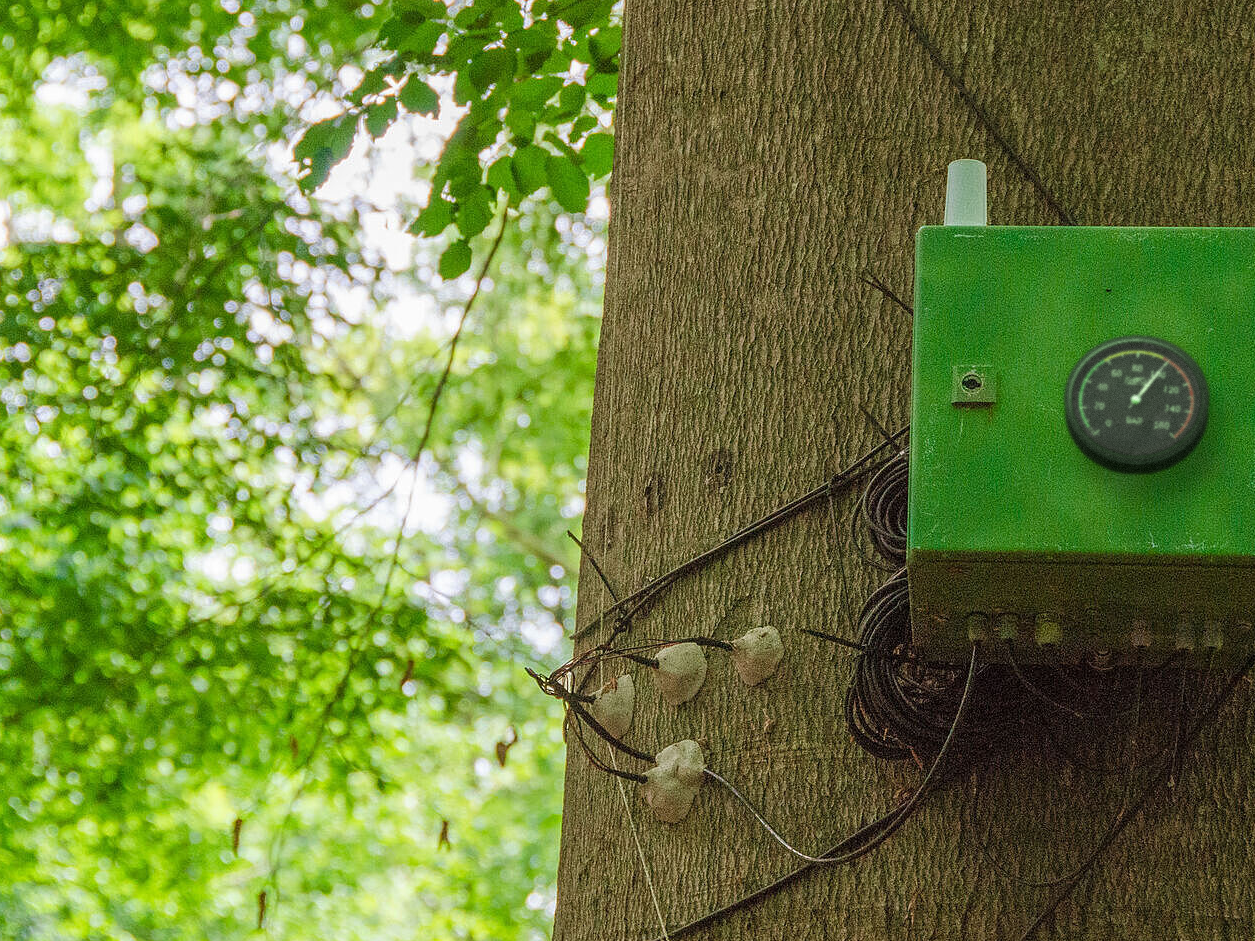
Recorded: 100 bar
